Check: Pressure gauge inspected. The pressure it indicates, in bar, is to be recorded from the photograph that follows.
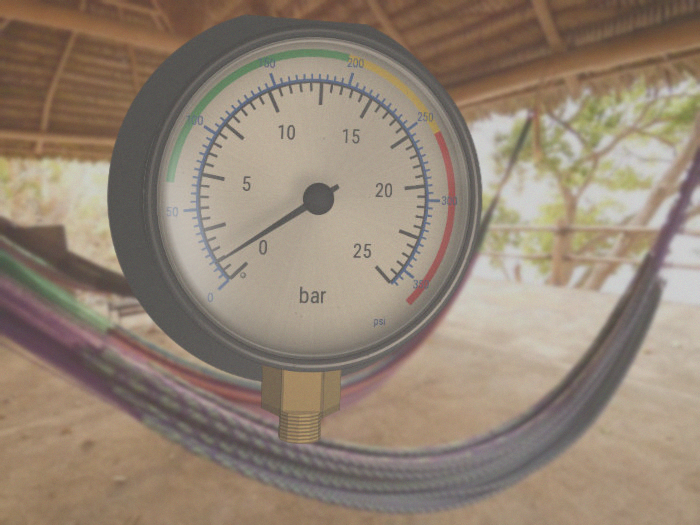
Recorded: 1 bar
